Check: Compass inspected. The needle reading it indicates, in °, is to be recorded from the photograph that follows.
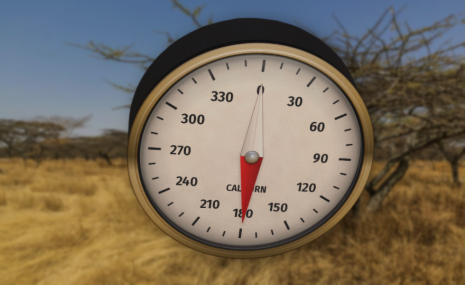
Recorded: 180 °
